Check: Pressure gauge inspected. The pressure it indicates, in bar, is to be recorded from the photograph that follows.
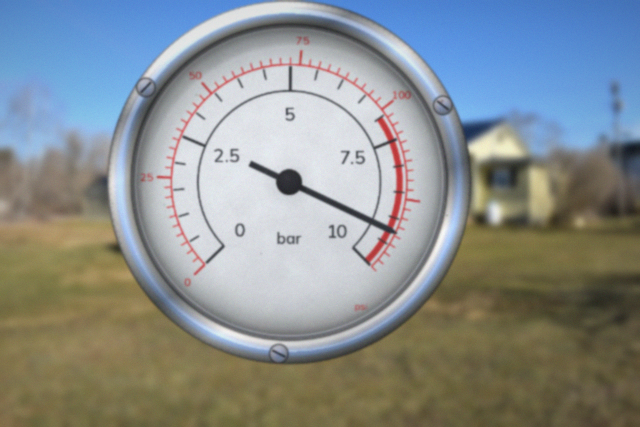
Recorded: 9.25 bar
